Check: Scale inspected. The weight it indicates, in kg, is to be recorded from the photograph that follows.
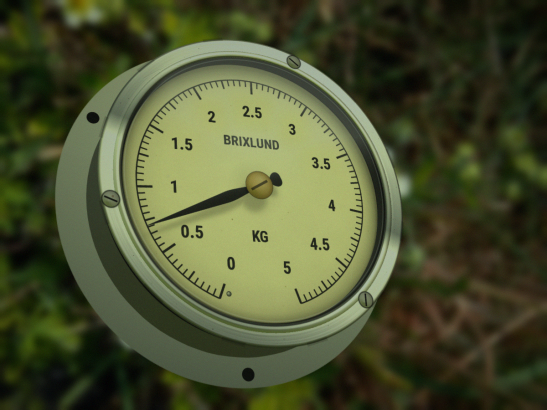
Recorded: 0.7 kg
